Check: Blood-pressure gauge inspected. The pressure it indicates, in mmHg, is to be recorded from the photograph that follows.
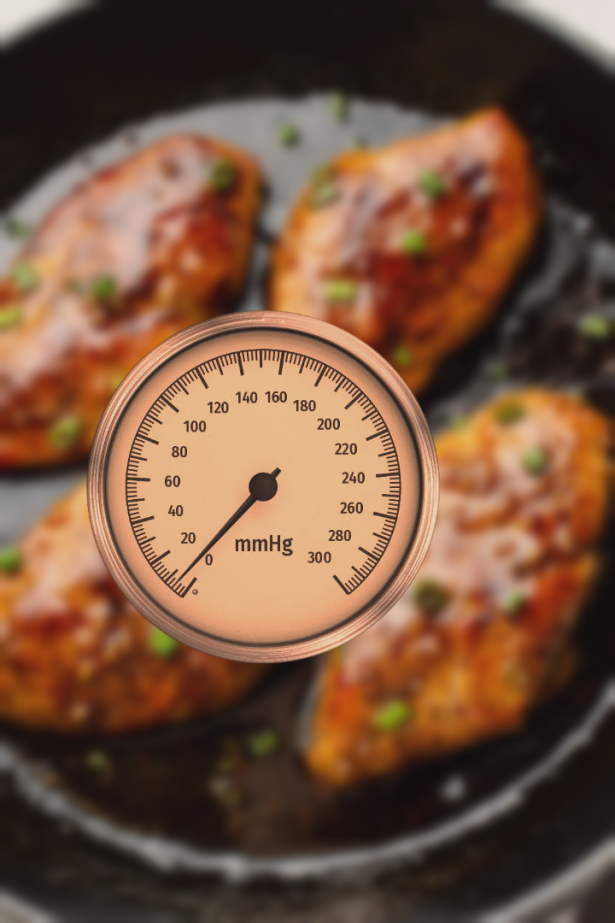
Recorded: 6 mmHg
